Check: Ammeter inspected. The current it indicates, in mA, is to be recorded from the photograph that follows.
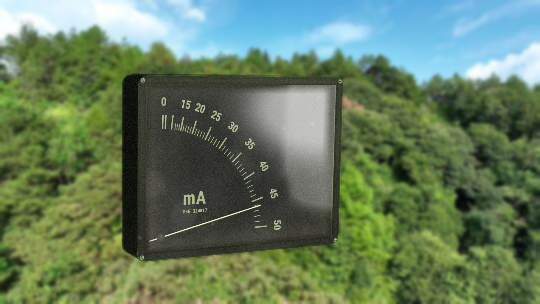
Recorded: 46 mA
